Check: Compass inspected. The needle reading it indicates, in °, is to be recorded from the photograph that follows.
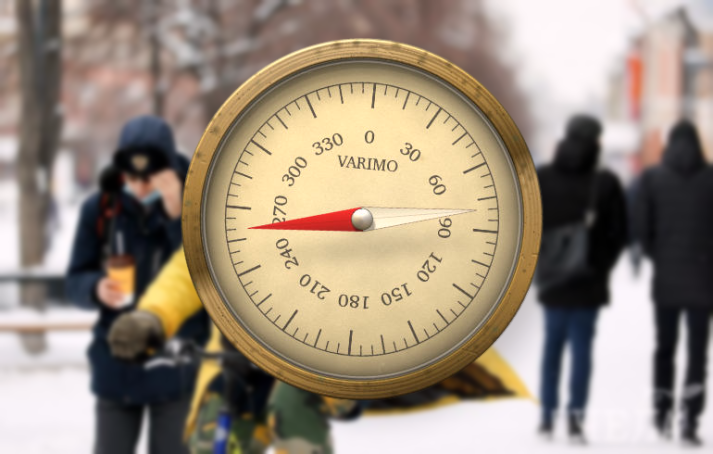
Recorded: 260 °
